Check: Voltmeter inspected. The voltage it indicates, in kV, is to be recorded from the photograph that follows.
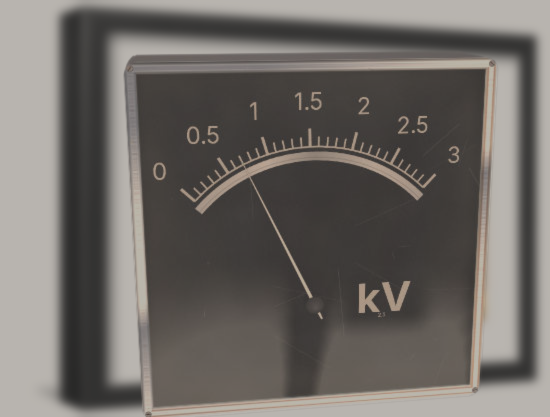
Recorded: 0.7 kV
